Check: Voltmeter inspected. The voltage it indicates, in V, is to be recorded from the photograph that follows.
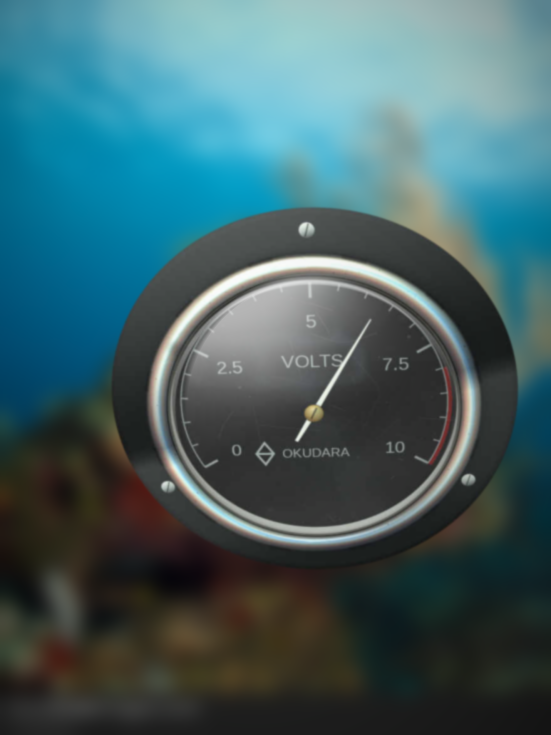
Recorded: 6.25 V
